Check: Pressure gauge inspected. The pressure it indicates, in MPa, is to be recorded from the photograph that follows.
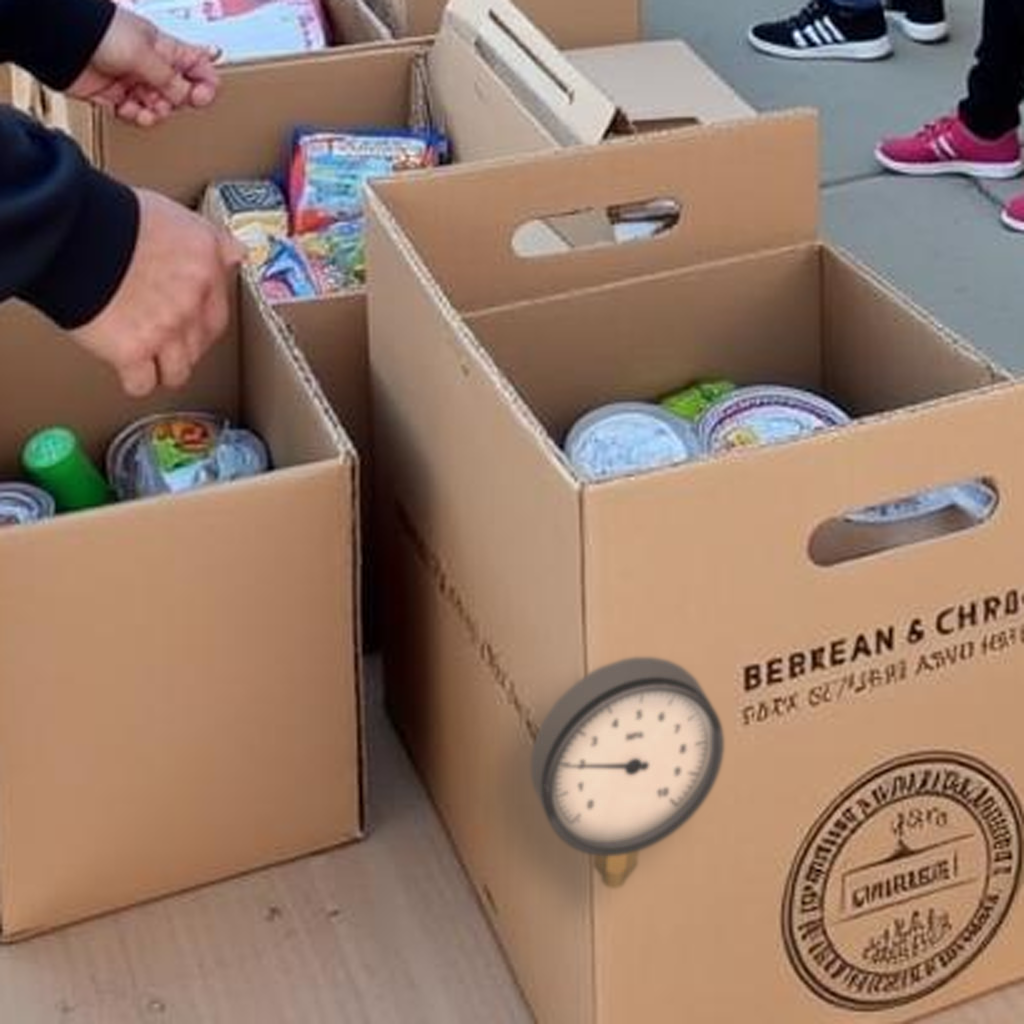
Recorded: 2 MPa
